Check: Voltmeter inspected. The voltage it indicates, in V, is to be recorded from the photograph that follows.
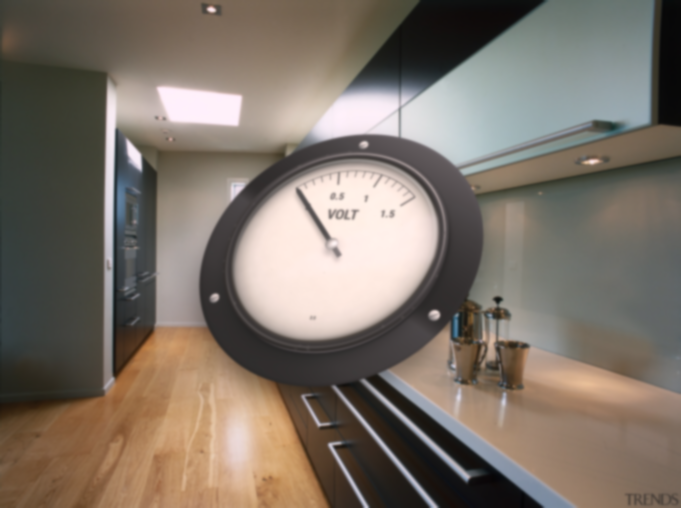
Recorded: 0 V
